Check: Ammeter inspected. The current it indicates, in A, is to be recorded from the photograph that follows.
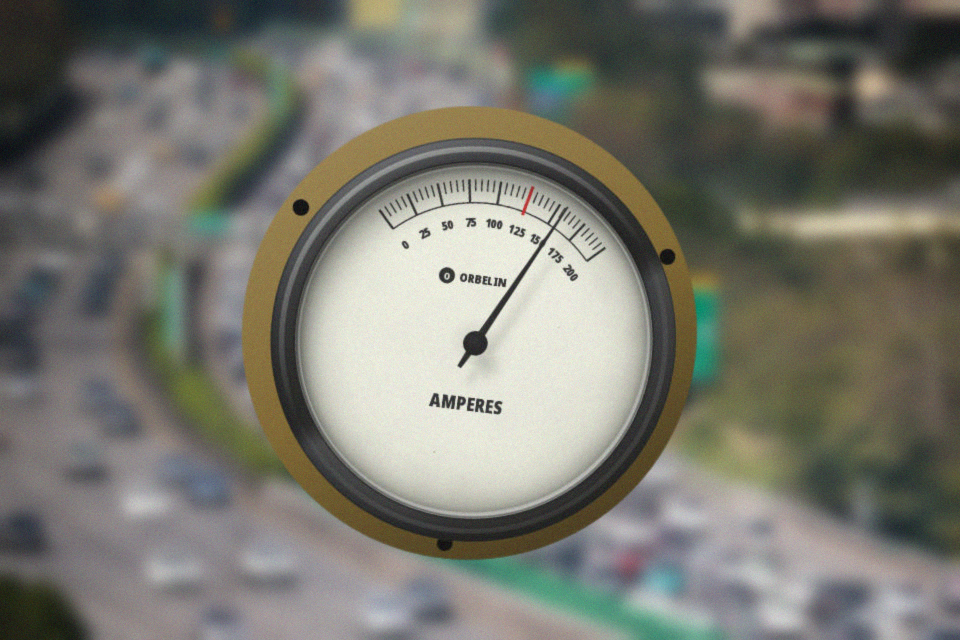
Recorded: 155 A
